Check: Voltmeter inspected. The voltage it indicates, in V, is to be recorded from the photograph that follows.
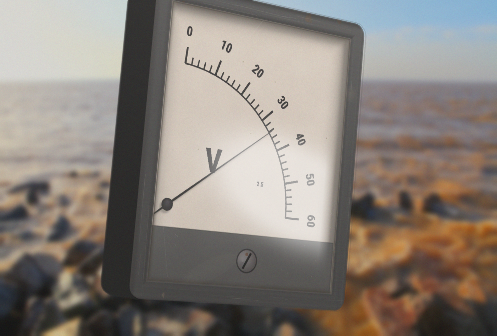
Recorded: 34 V
